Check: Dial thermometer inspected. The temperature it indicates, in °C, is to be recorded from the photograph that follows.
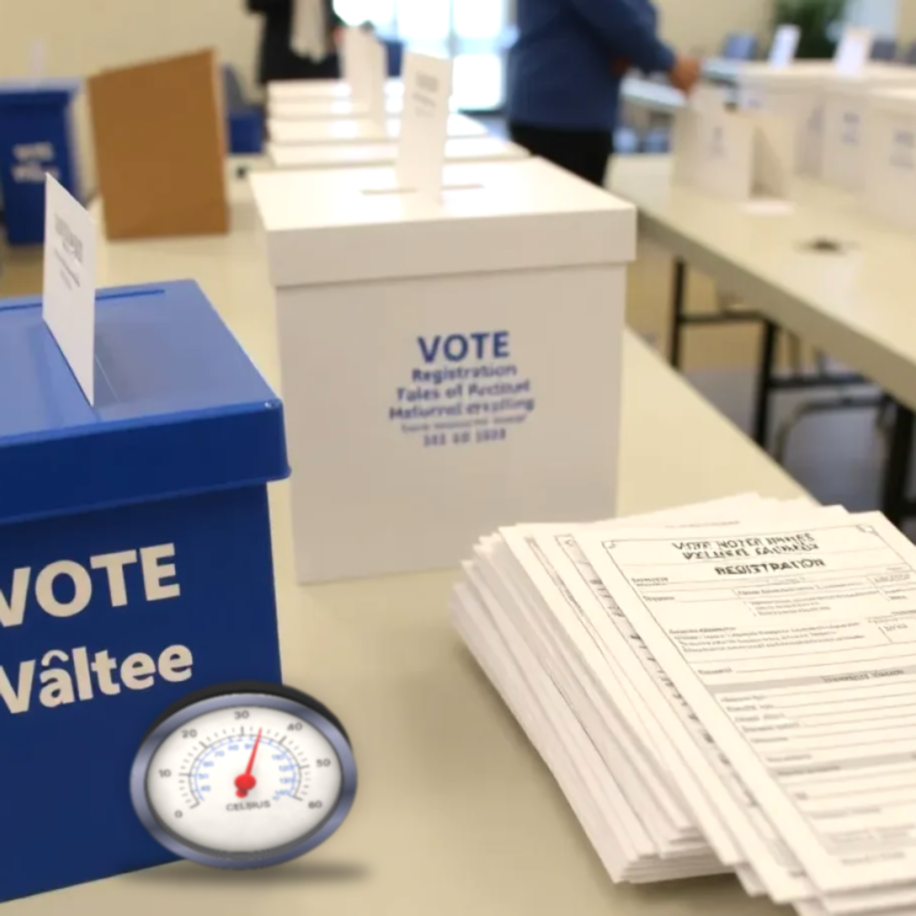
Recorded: 34 °C
